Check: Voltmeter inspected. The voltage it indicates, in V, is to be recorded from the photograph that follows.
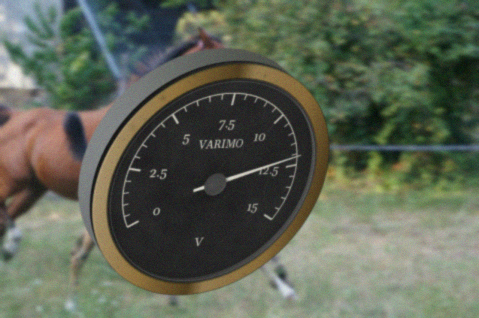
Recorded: 12 V
